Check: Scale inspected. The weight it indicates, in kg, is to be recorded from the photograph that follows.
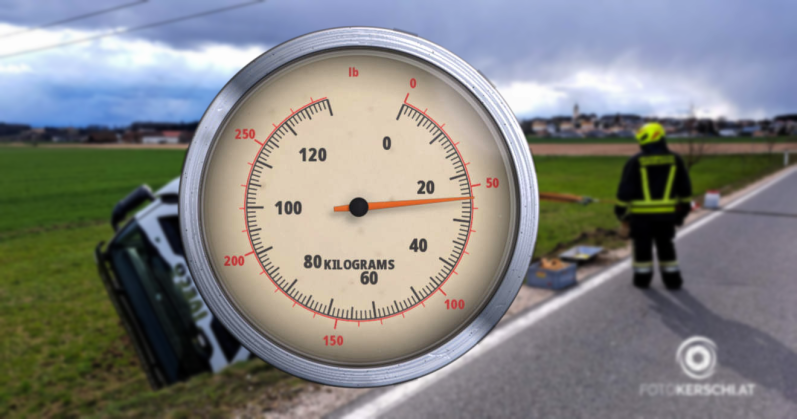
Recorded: 25 kg
